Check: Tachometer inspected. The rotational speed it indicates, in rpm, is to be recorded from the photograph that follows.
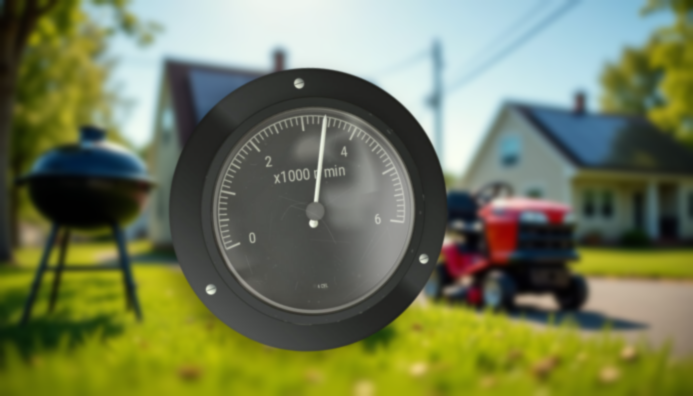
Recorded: 3400 rpm
